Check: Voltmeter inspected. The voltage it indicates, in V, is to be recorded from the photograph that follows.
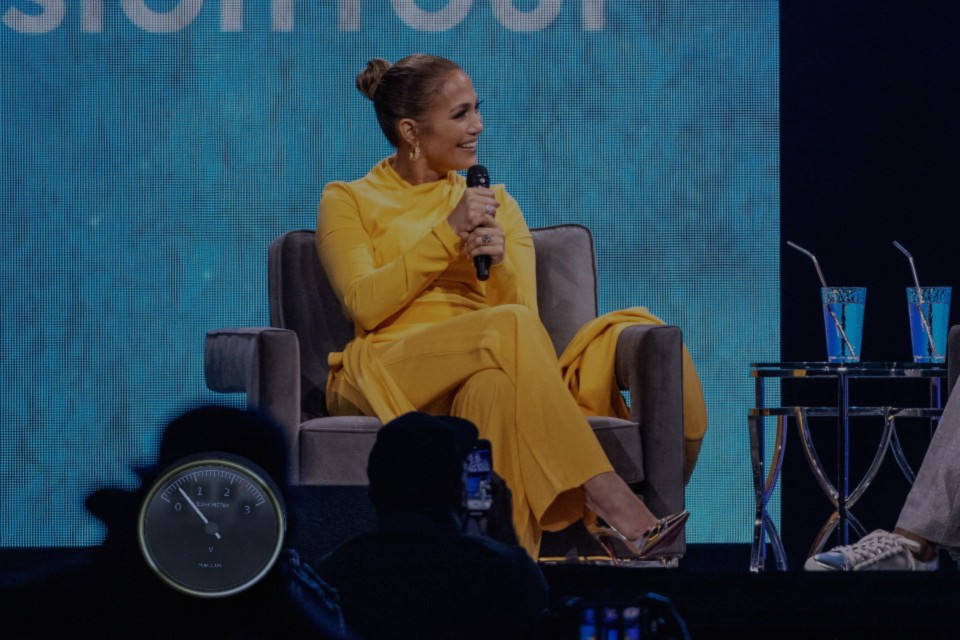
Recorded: 0.5 V
